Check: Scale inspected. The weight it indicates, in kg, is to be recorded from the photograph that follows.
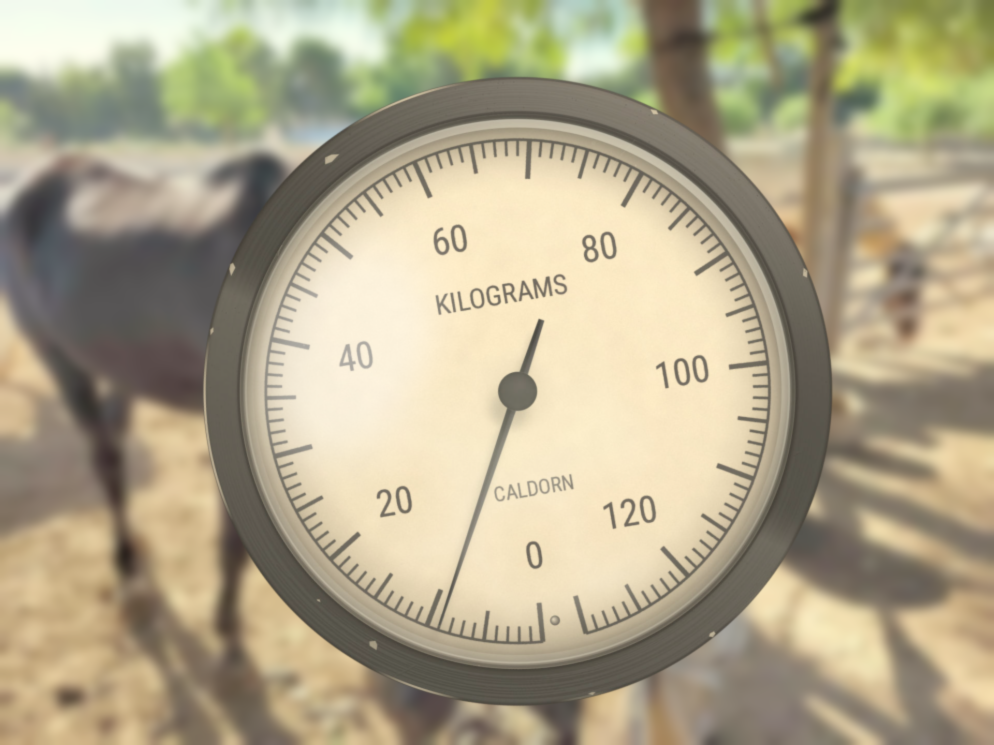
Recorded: 9 kg
